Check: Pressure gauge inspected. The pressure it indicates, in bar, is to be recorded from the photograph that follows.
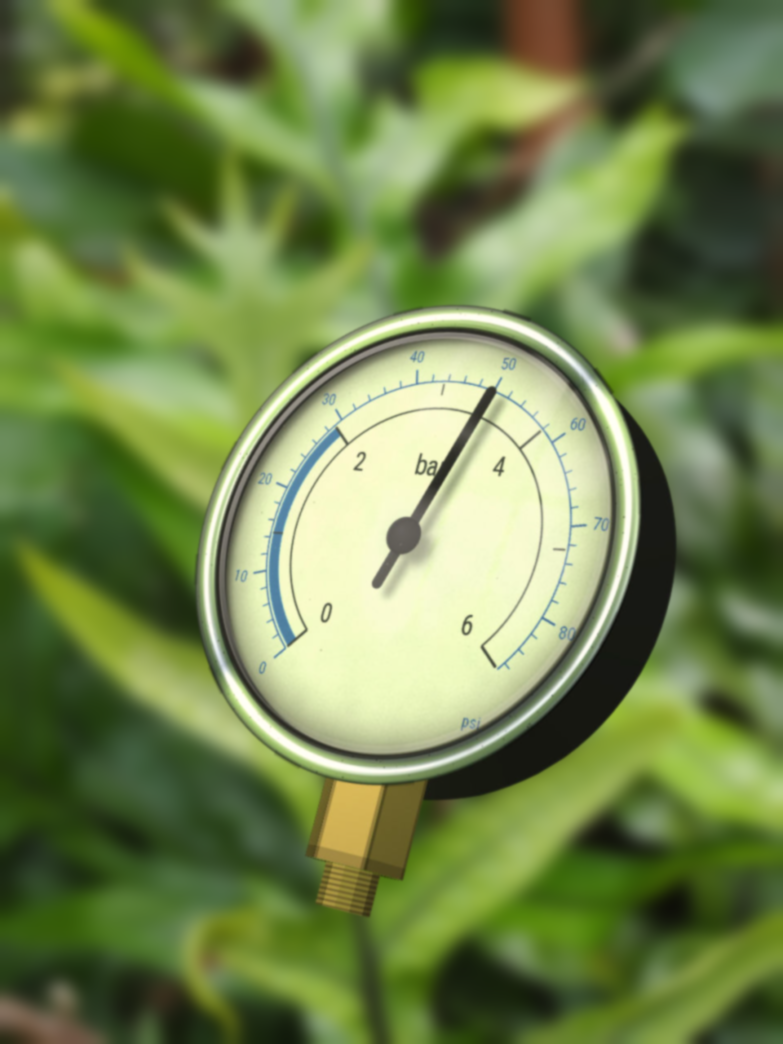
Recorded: 3.5 bar
